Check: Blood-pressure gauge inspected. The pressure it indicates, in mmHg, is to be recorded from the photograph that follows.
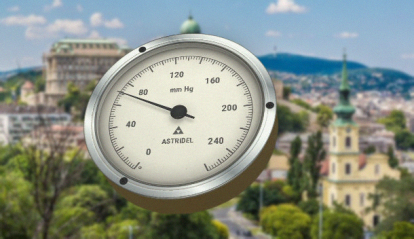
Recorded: 70 mmHg
